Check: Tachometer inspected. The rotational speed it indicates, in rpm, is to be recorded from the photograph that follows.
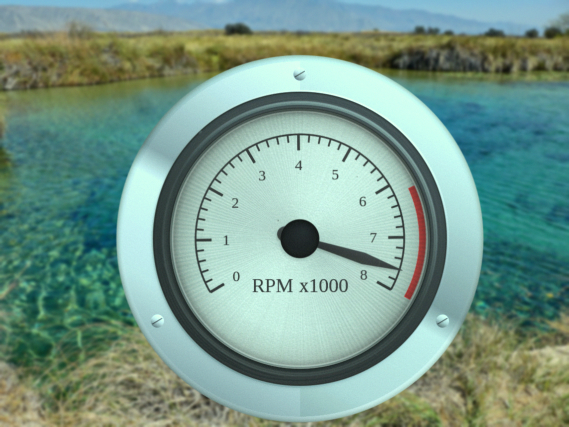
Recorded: 7600 rpm
